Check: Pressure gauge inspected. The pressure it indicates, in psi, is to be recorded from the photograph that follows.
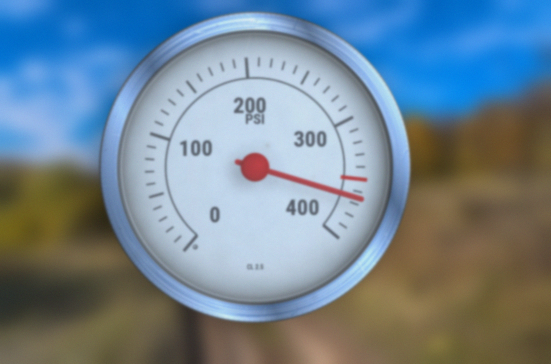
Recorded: 365 psi
